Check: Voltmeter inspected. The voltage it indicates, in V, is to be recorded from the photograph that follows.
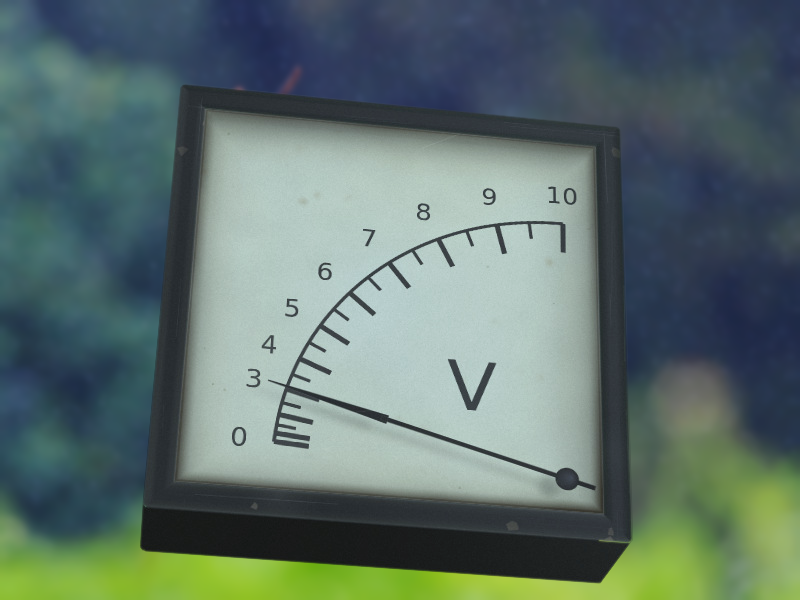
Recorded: 3 V
